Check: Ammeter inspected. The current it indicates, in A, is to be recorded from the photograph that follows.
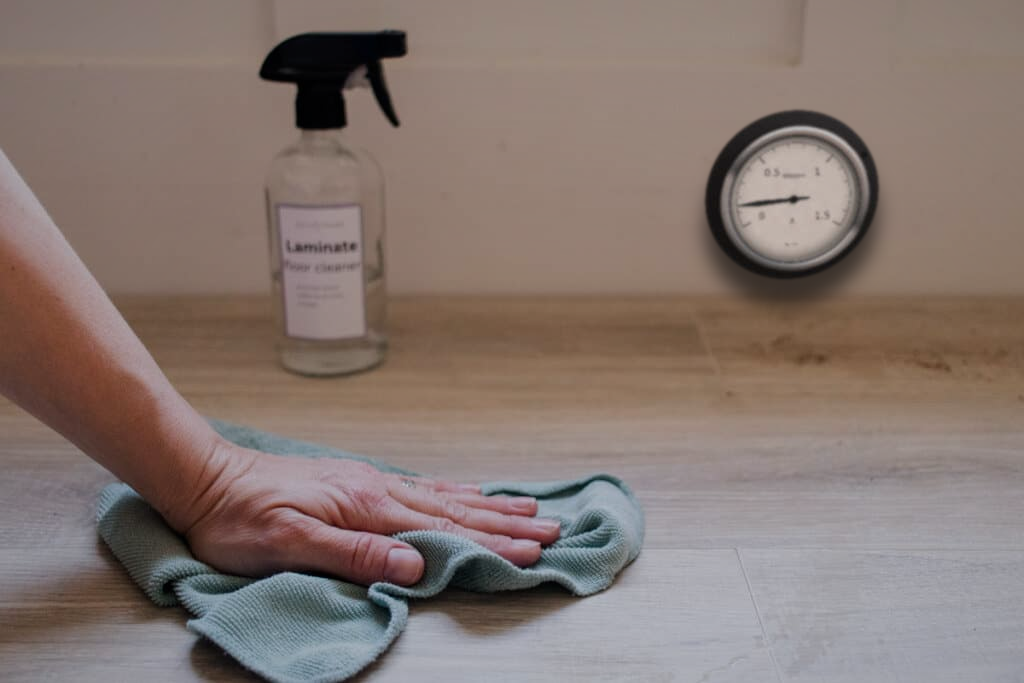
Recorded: 0.15 A
